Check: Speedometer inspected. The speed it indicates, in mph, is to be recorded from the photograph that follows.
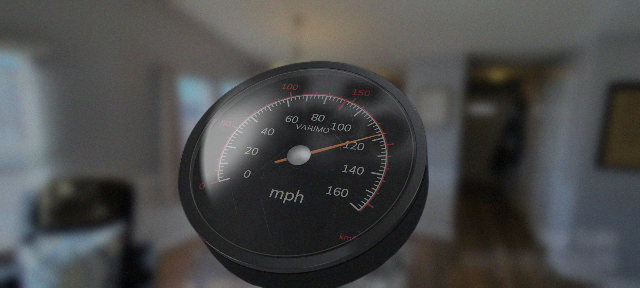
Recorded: 120 mph
